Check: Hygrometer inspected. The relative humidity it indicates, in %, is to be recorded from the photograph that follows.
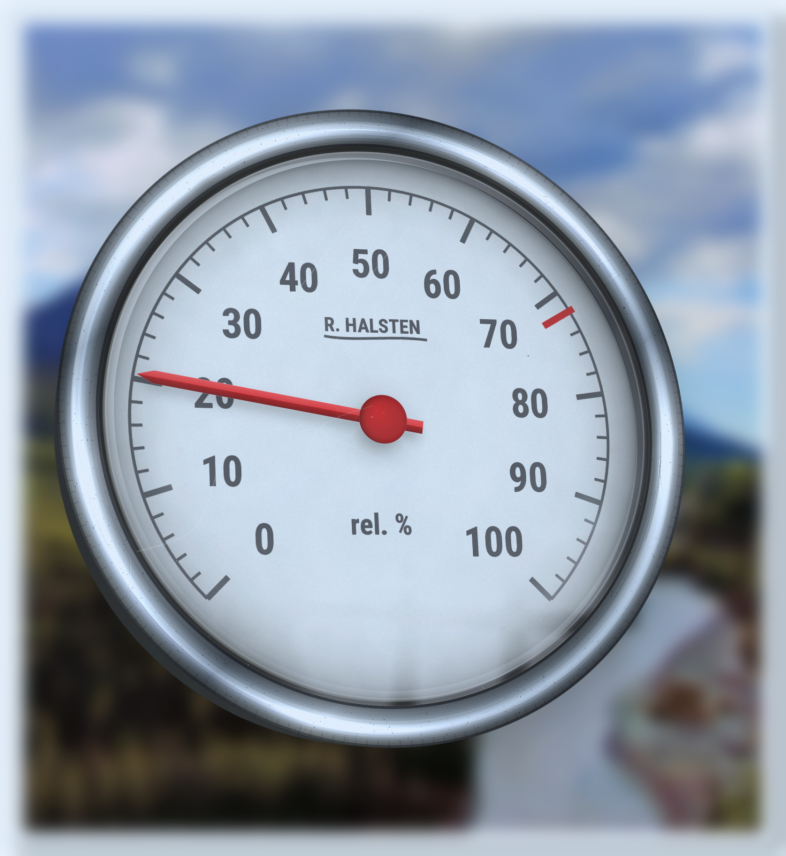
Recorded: 20 %
